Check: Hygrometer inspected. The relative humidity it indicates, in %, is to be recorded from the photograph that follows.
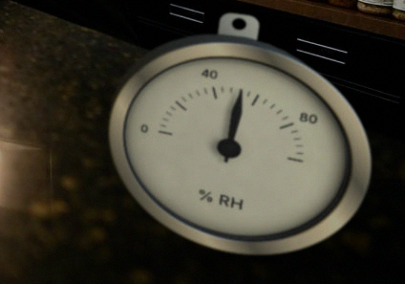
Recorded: 52 %
